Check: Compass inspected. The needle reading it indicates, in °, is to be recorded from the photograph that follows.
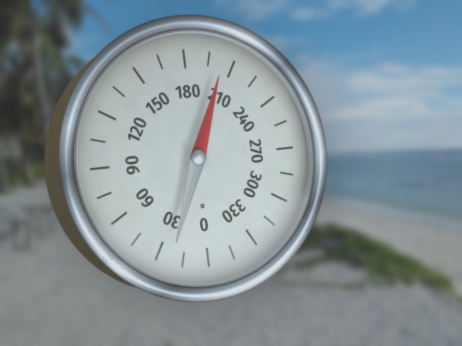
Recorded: 202.5 °
